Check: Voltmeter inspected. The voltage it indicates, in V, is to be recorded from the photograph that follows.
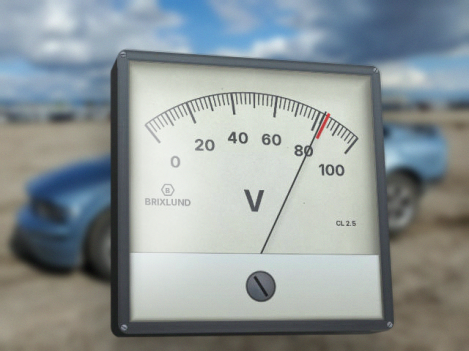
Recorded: 82 V
